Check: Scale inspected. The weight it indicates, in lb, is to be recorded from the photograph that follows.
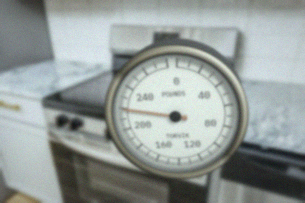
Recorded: 220 lb
